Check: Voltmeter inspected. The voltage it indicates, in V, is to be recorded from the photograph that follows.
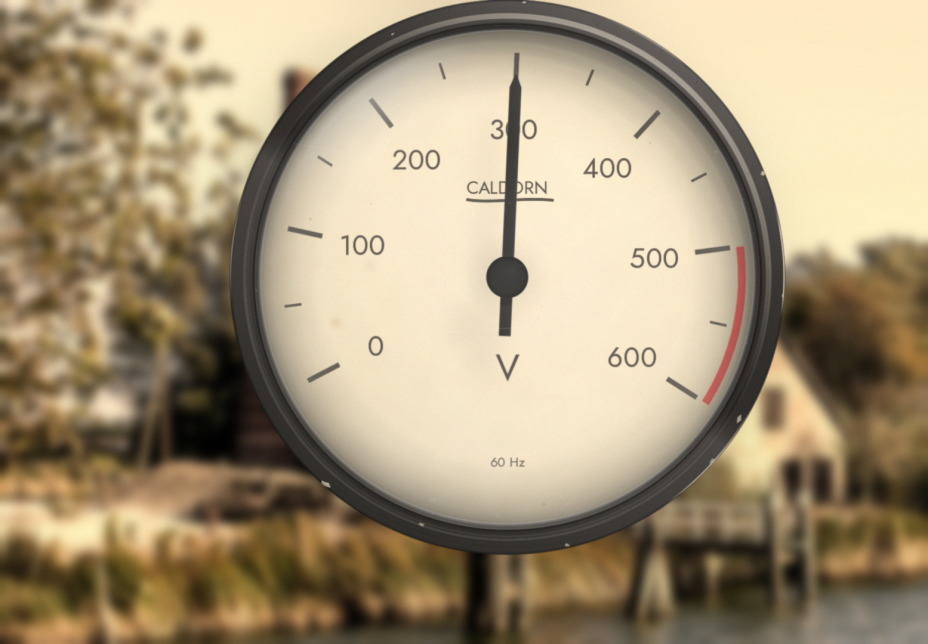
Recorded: 300 V
